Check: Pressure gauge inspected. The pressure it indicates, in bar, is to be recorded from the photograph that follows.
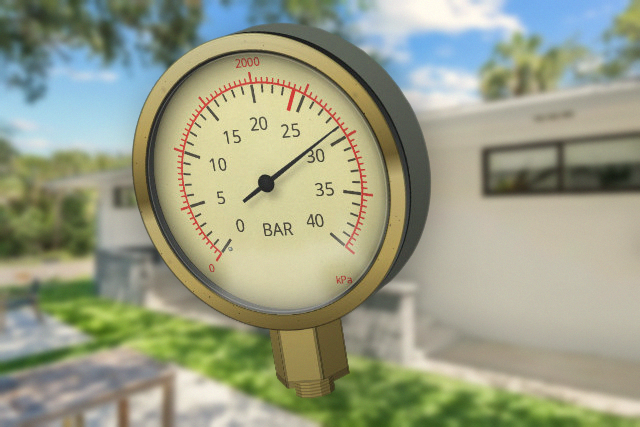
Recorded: 29 bar
